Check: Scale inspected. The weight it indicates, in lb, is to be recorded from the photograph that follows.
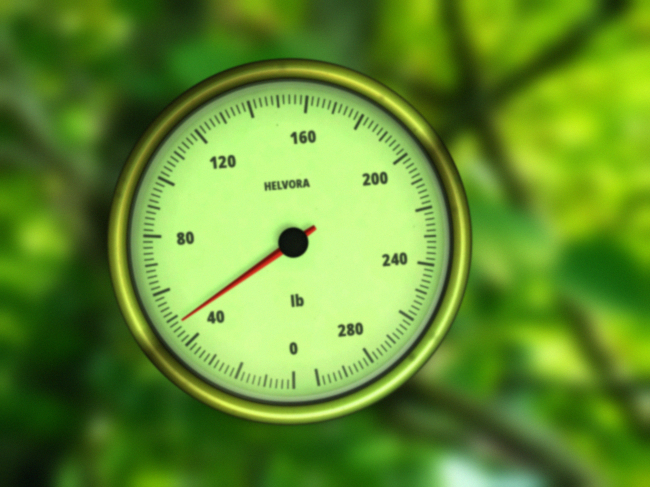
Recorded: 48 lb
